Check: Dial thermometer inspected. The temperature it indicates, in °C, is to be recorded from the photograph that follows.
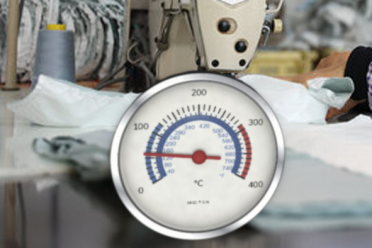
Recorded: 60 °C
